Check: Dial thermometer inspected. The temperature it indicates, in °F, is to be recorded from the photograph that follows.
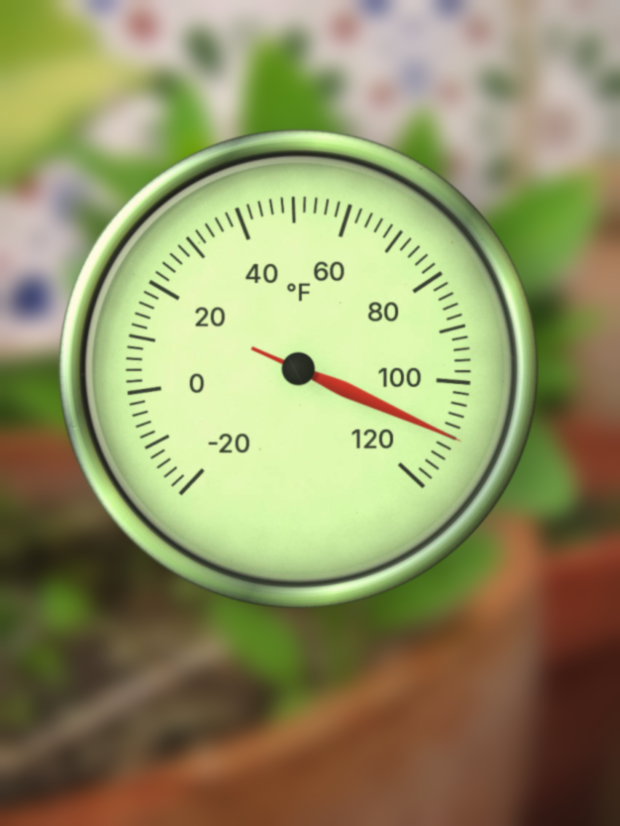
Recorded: 110 °F
